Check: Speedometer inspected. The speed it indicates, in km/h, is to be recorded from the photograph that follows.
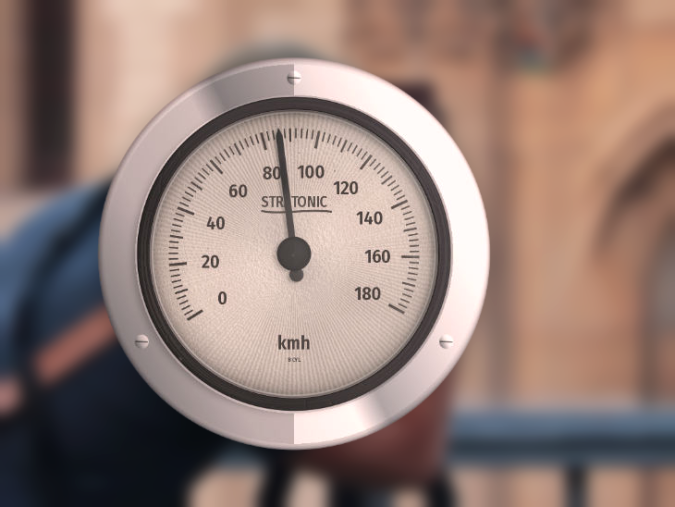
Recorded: 86 km/h
